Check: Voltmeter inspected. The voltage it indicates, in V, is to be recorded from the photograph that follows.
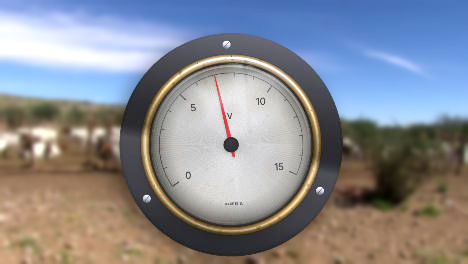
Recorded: 7 V
